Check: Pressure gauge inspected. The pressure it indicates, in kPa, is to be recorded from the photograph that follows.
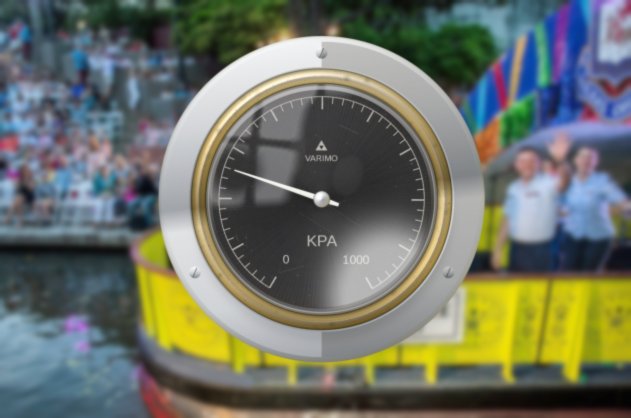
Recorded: 260 kPa
